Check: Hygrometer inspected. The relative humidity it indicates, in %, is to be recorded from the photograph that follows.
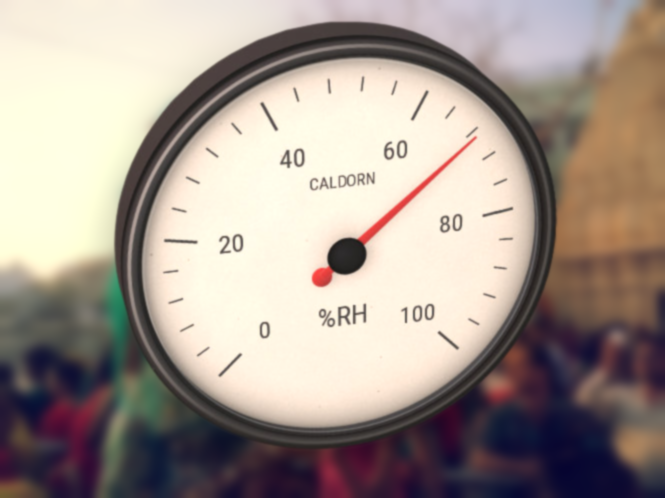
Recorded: 68 %
